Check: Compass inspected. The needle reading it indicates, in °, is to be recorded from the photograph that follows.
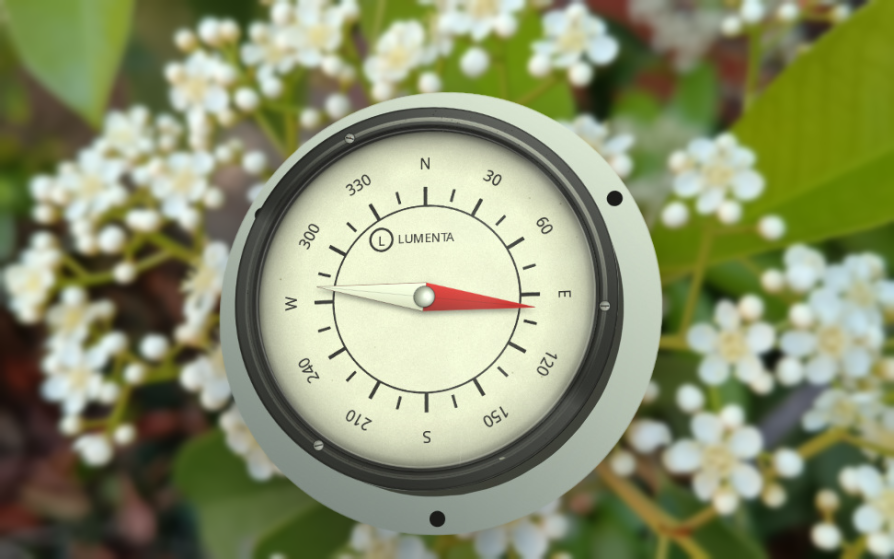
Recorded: 97.5 °
